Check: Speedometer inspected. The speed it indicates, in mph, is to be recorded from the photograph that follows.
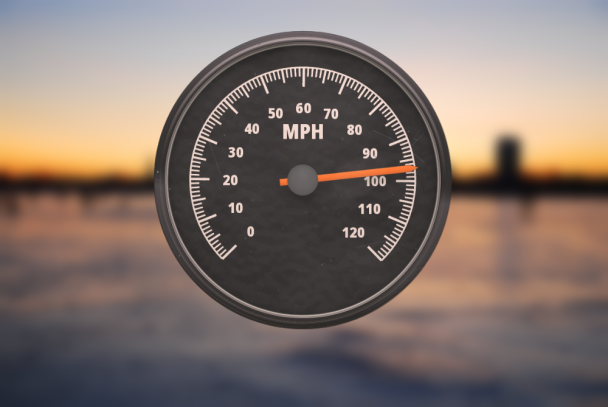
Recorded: 97 mph
